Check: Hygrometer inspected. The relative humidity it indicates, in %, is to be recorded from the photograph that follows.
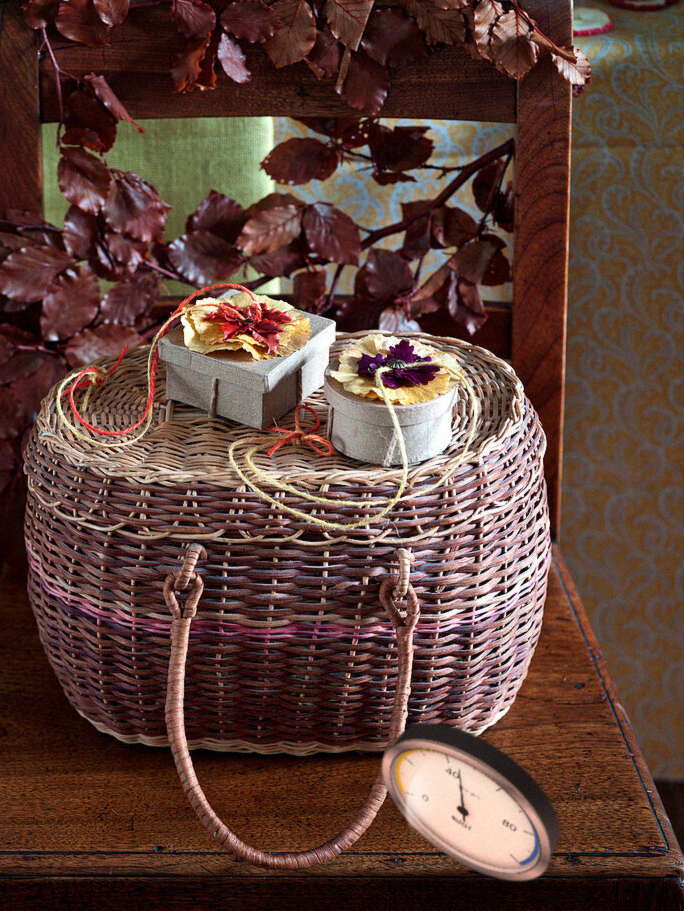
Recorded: 45 %
